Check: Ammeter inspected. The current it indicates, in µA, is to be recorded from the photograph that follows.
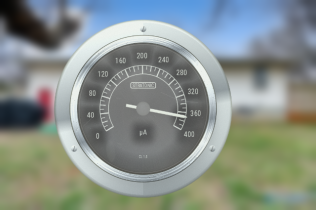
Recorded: 370 µA
